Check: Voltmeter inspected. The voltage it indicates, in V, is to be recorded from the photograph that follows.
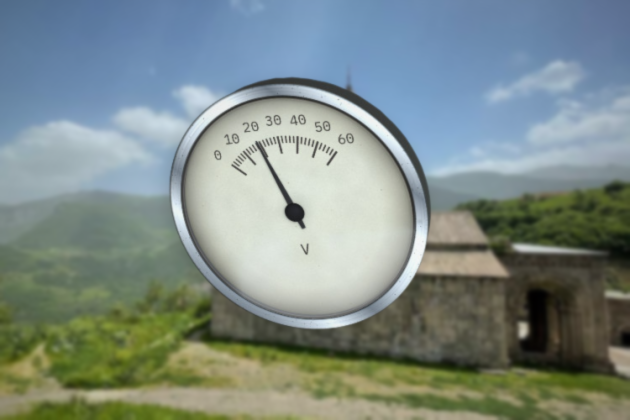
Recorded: 20 V
